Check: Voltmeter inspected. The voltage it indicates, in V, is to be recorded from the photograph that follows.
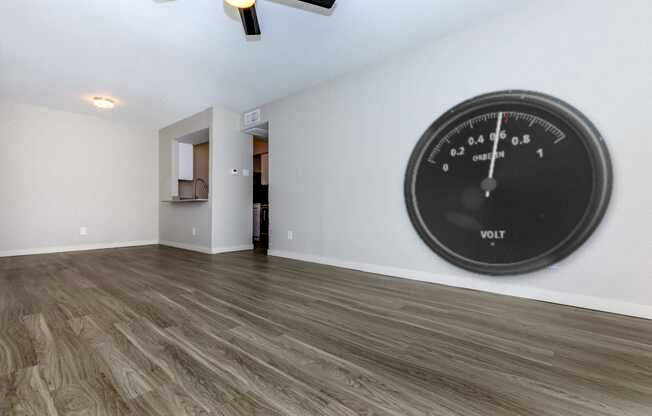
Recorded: 0.6 V
